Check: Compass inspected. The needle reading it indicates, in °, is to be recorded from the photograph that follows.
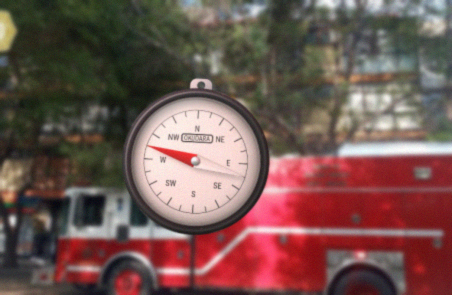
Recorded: 285 °
